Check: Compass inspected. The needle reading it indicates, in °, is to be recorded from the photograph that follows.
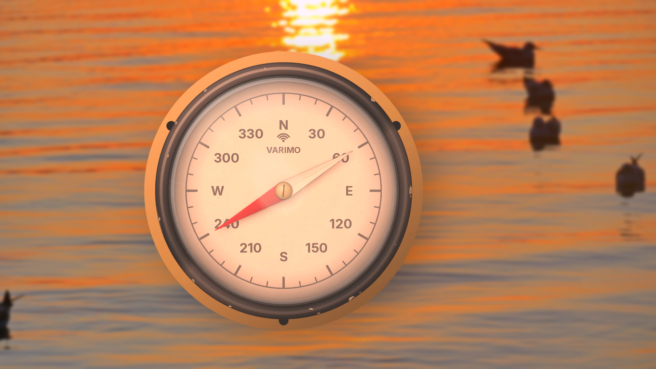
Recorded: 240 °
